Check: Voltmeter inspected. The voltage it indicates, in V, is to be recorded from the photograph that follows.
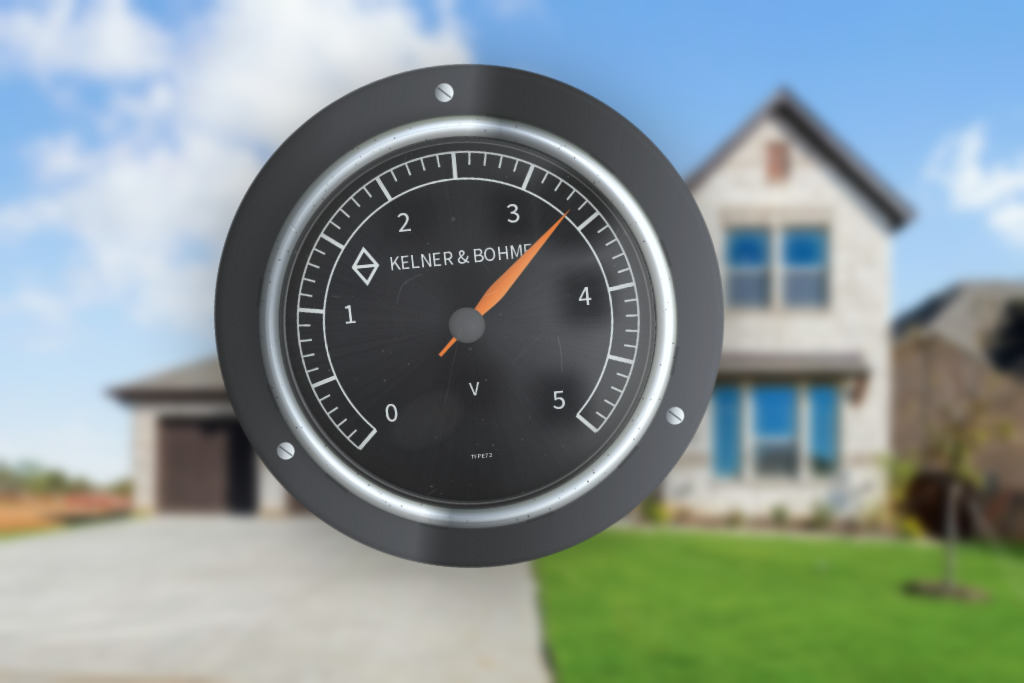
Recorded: 3.35 V
